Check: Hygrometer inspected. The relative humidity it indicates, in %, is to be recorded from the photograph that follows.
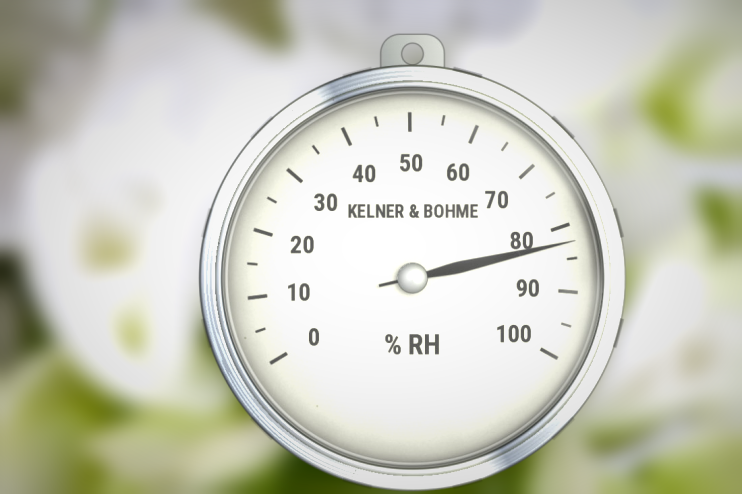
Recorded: 82.5 %
